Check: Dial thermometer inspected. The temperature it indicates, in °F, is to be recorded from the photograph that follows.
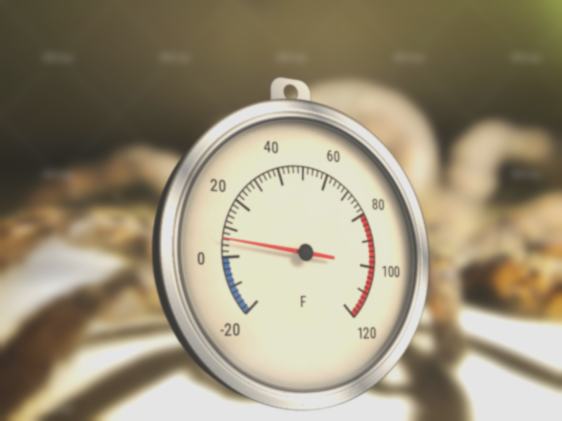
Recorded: 6 °F
